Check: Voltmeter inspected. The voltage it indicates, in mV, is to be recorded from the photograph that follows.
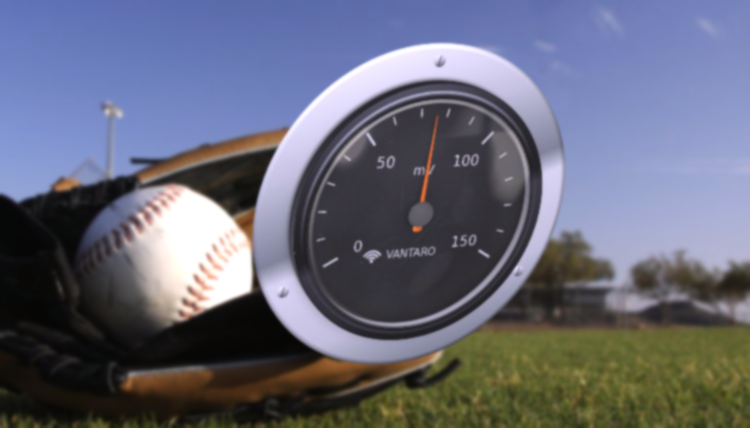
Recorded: 75 mV
